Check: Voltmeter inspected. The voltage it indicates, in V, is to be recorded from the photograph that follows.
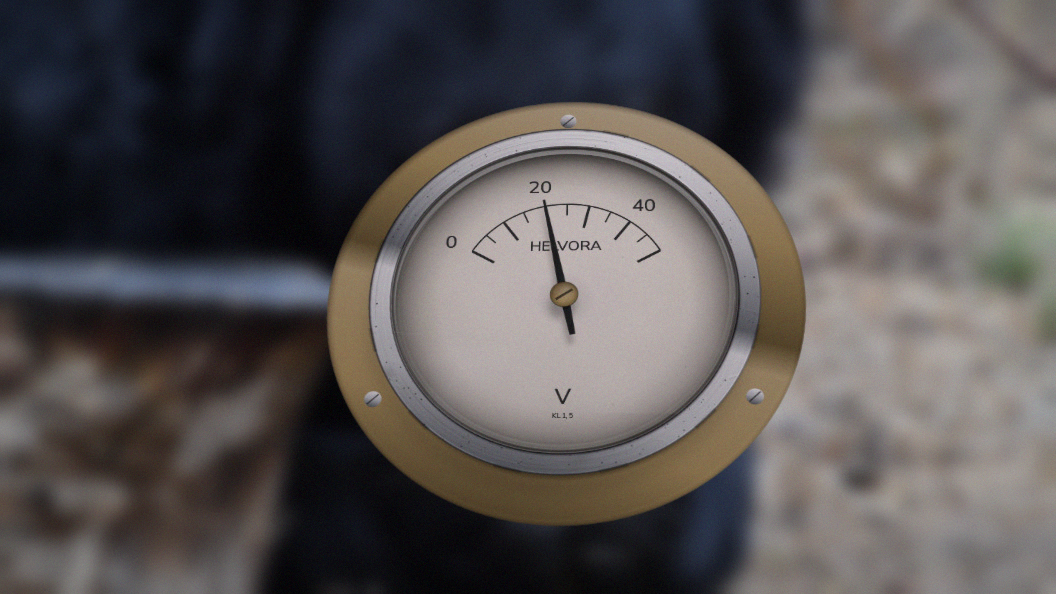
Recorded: 20 V
